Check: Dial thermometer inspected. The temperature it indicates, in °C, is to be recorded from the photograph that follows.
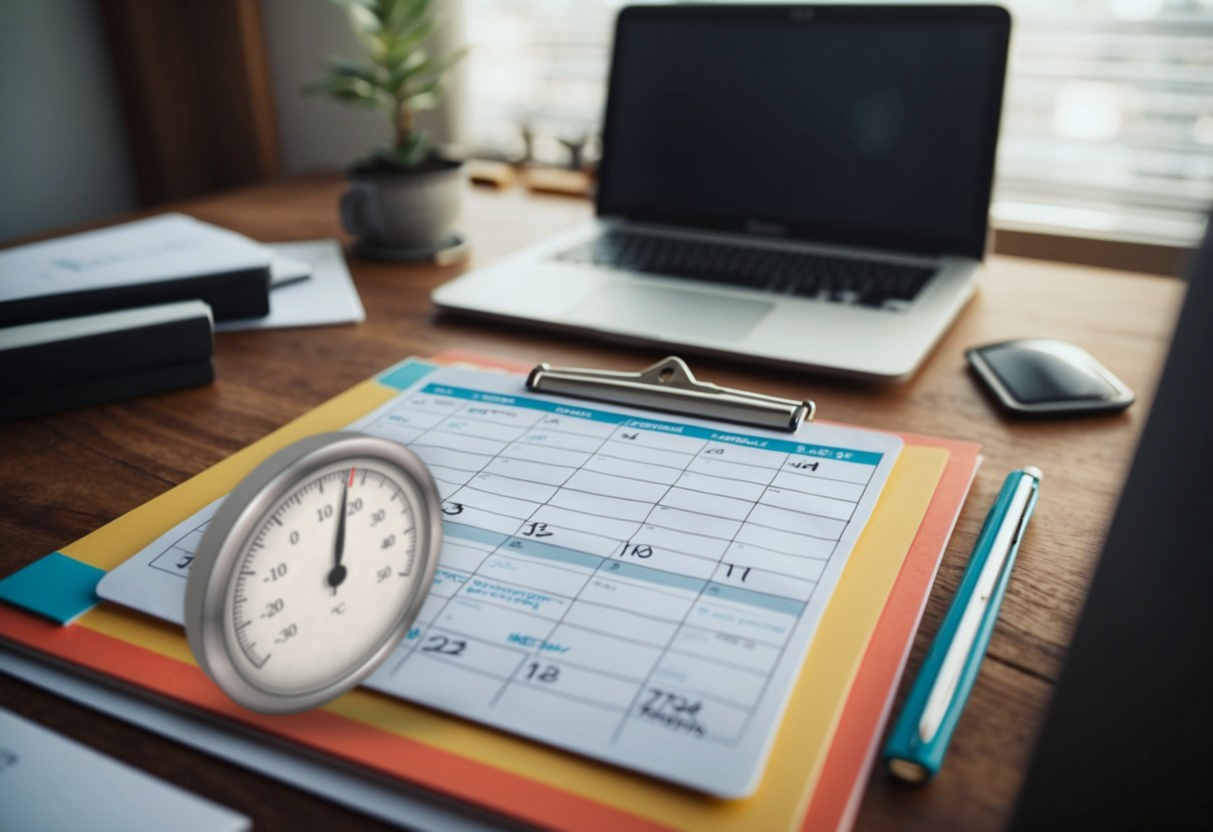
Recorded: 15 °C
